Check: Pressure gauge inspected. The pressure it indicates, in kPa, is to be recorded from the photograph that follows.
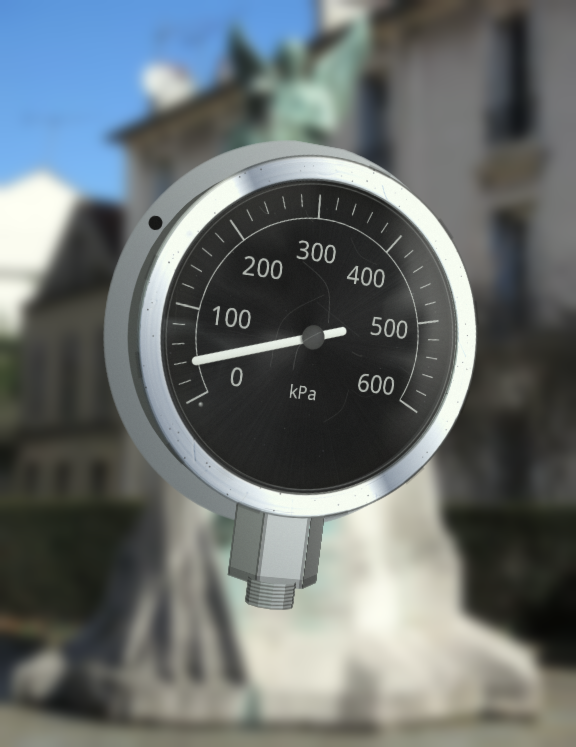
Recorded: 40 kPa
